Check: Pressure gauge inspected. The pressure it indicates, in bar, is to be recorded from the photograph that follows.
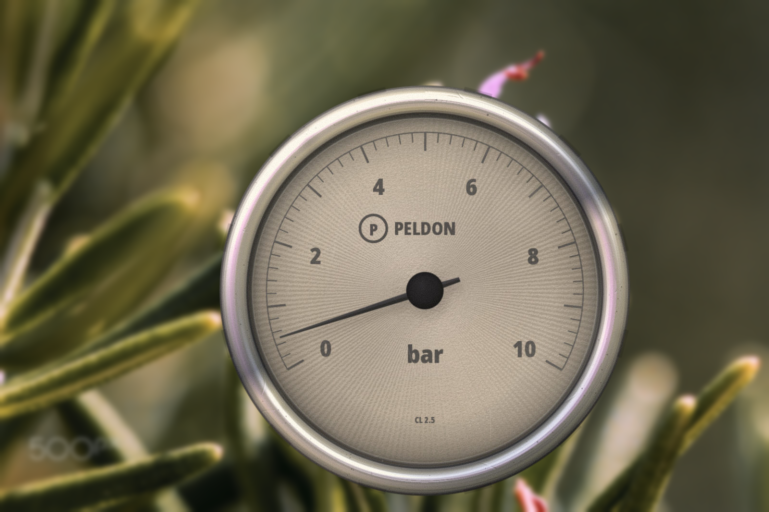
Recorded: 0.5 bar
